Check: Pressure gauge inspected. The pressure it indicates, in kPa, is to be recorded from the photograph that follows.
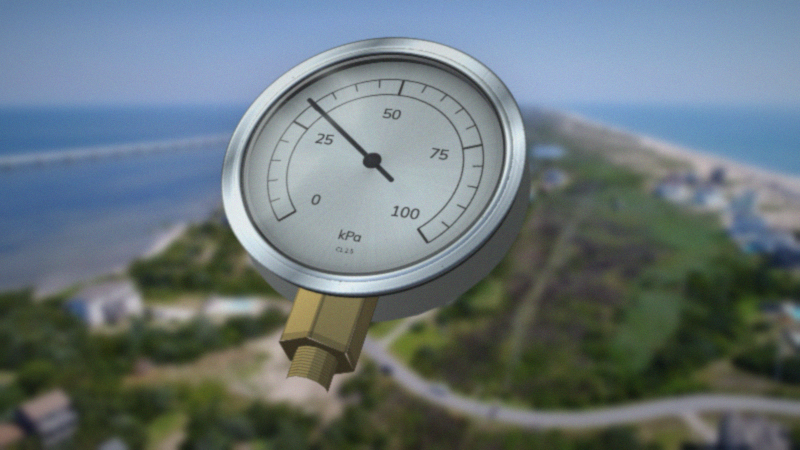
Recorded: 30 kPa
